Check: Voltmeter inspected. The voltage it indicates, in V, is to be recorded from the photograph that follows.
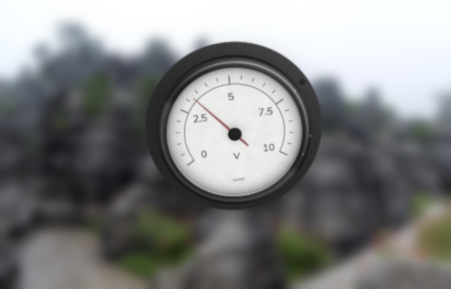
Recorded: 3.25 V
